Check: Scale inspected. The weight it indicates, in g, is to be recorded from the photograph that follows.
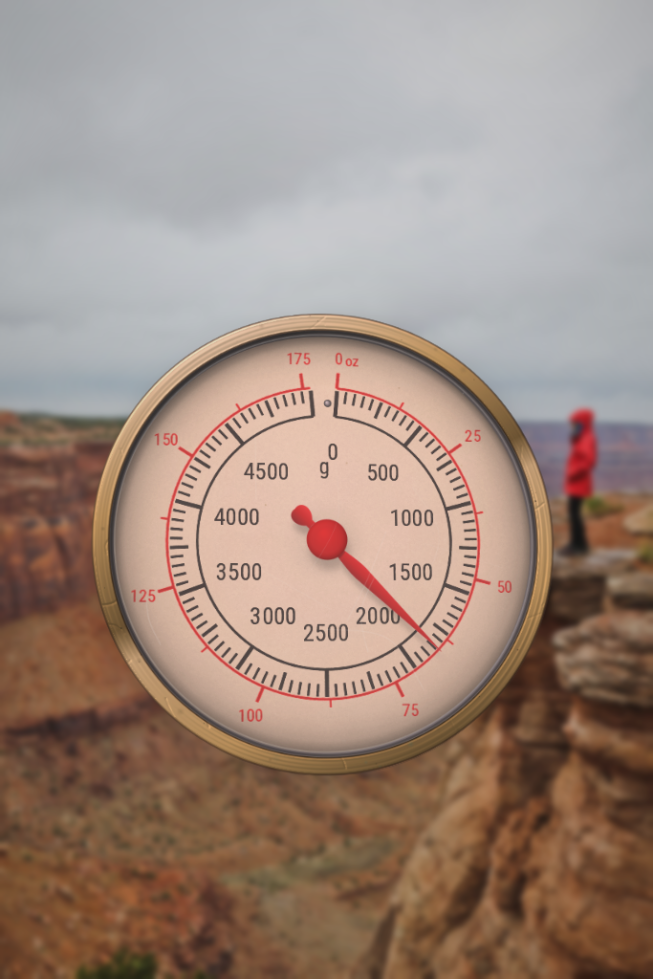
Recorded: 1850 g
